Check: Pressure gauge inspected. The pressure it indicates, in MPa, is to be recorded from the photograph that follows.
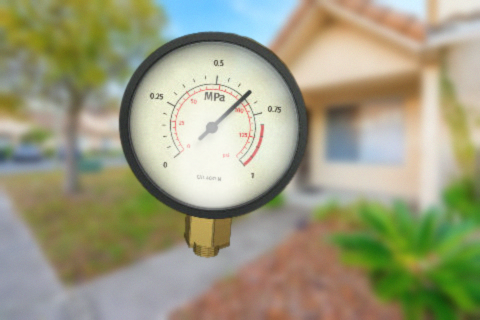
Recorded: 0.65 MPa
